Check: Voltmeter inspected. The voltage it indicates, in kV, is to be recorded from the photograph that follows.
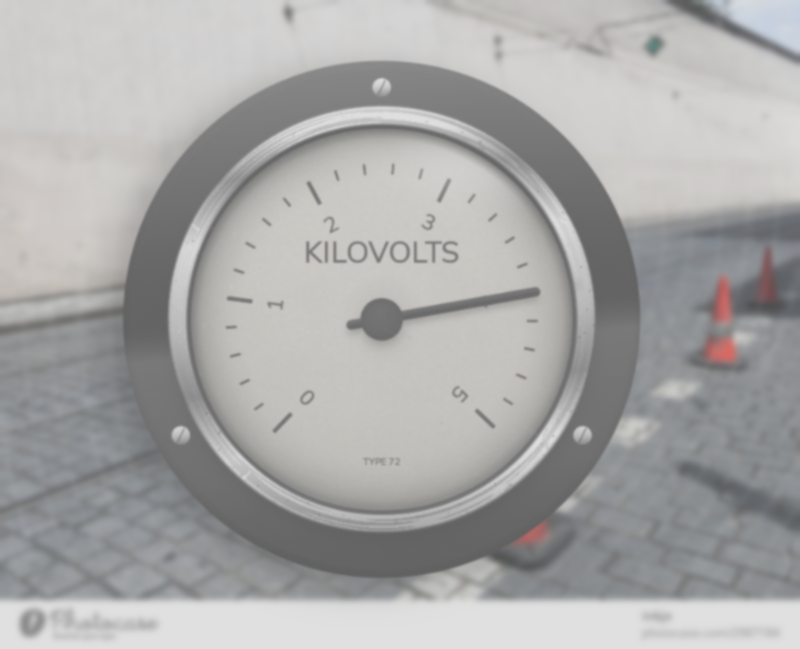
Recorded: 4 kV
